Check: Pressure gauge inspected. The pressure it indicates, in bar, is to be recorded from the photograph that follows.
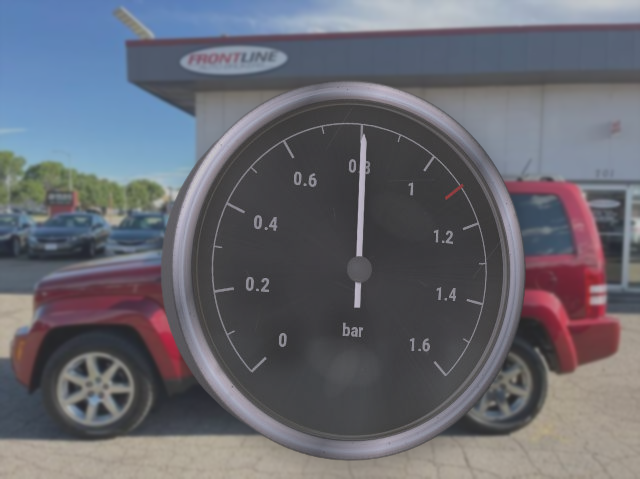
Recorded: 0.8 bar
